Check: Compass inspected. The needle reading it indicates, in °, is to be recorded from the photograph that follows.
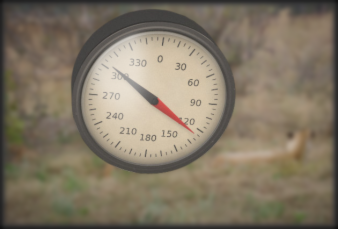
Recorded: 125 °
